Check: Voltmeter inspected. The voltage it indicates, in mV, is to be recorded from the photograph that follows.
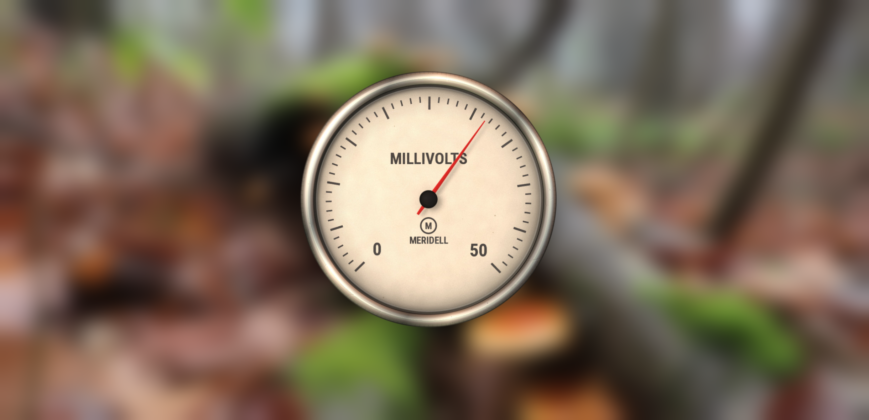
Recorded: 31.5 mV
